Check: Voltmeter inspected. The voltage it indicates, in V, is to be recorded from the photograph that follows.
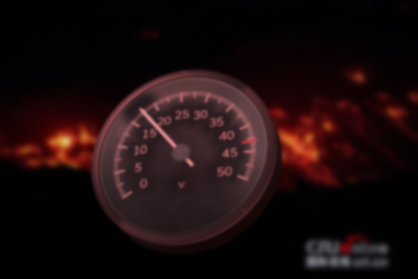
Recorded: 17.5 V
